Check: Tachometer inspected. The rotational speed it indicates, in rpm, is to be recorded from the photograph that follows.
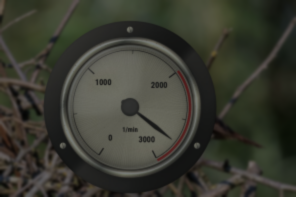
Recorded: 2750 rpm
